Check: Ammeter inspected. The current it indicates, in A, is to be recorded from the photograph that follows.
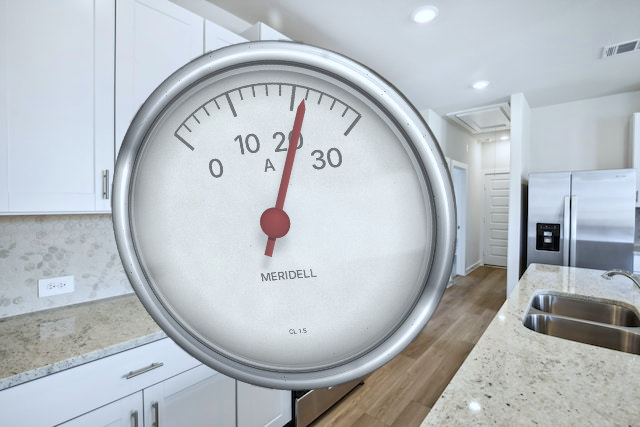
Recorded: 22 A
